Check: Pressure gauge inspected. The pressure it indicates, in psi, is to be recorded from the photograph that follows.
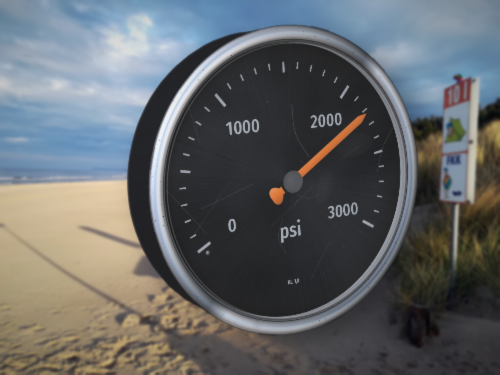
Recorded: 2200 psi
